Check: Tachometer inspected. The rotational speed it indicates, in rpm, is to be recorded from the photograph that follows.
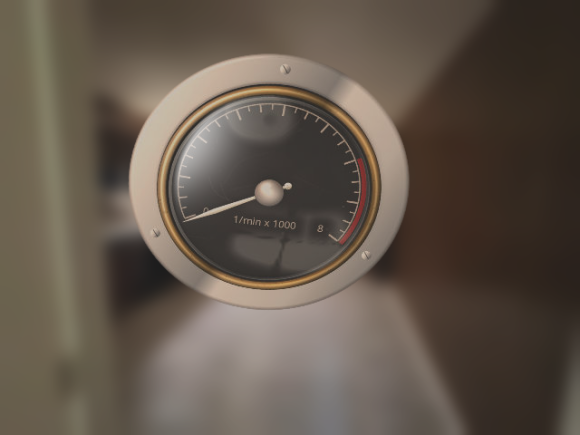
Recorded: 0 rpm
